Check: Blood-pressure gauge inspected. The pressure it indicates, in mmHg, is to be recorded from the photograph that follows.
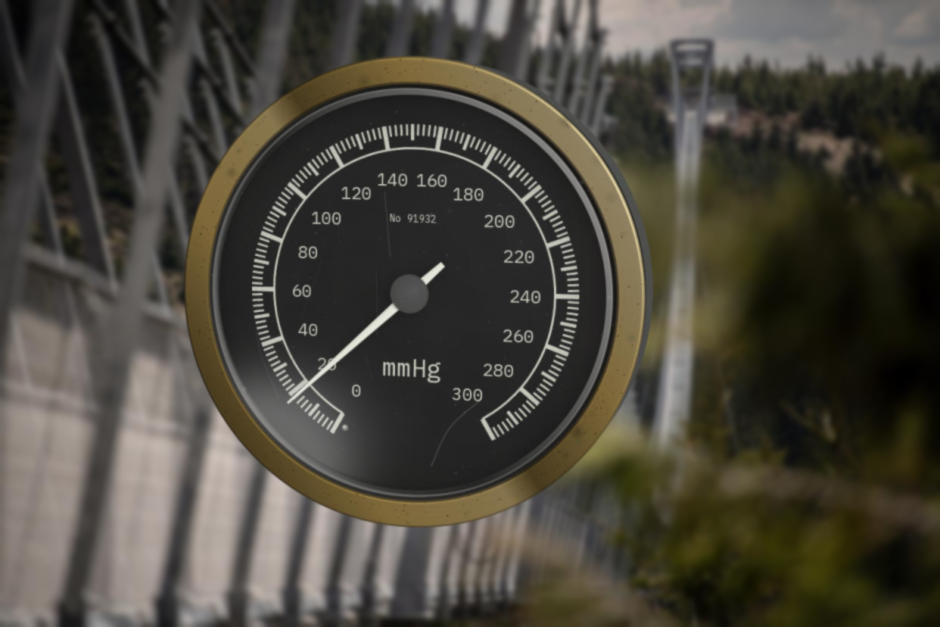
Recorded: 18 mmHg
